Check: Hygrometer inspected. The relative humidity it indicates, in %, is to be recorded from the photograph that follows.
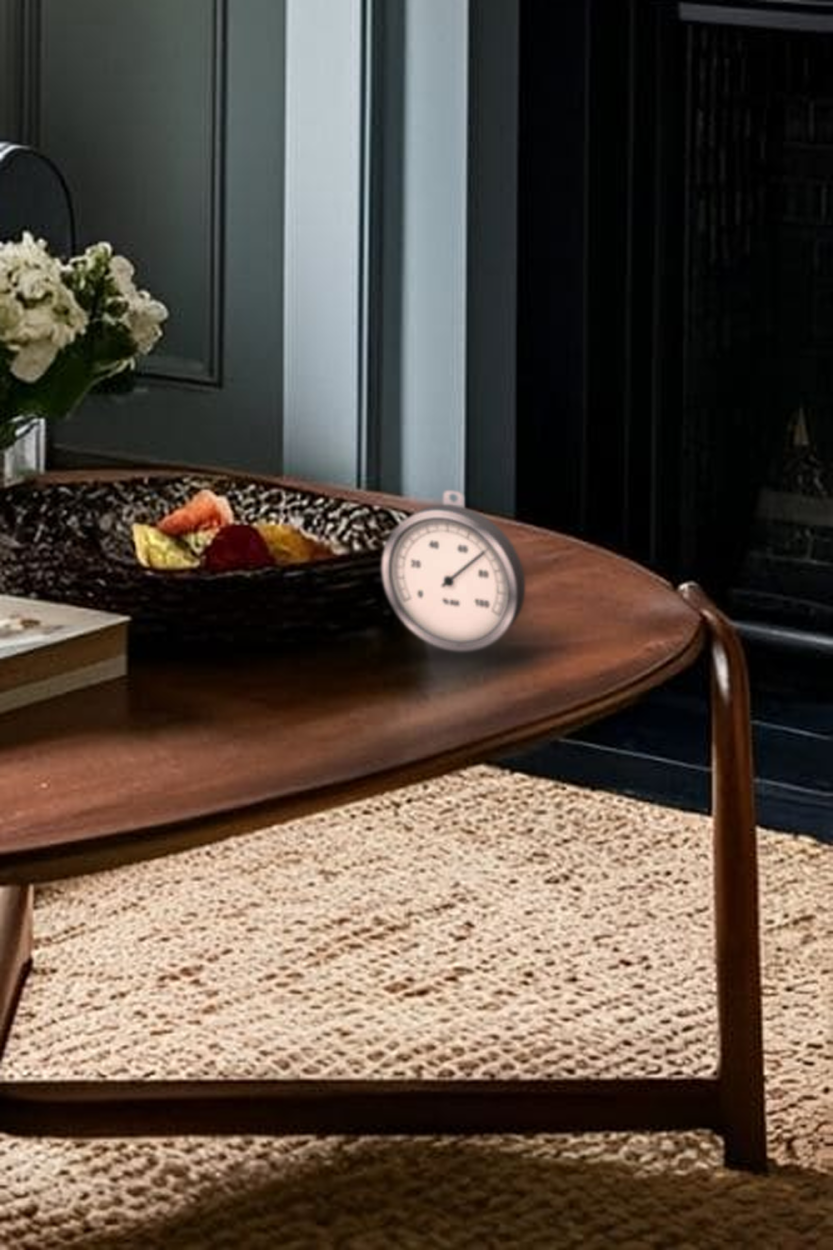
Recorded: 70 %
